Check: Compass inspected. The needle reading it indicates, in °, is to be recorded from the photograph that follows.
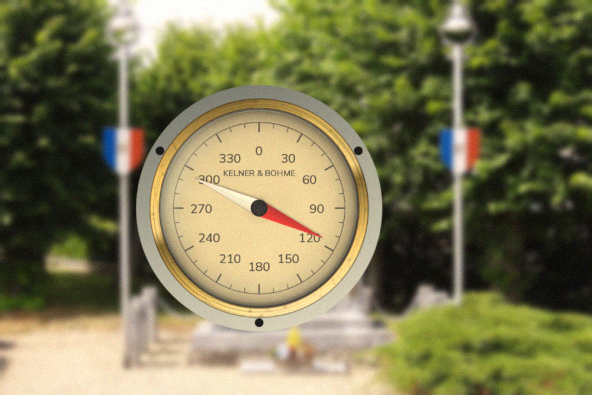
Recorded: 115 °
